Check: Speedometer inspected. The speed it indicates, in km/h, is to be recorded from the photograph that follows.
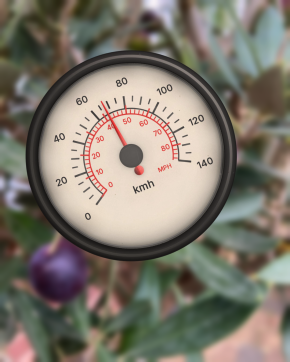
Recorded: 67.5 km/h
